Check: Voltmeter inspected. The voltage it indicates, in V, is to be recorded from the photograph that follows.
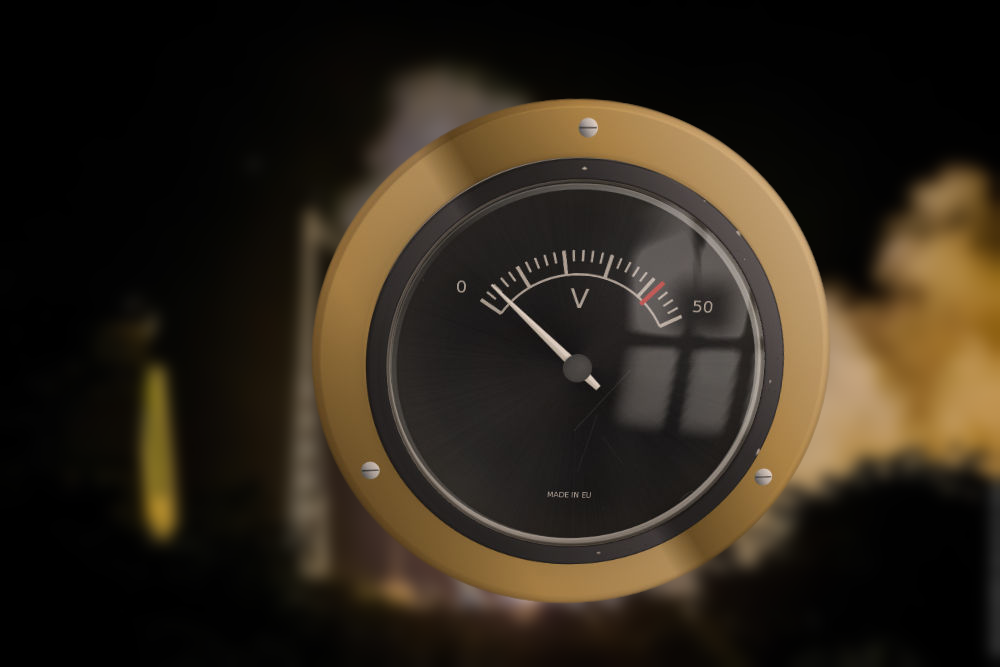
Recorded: 4 V
